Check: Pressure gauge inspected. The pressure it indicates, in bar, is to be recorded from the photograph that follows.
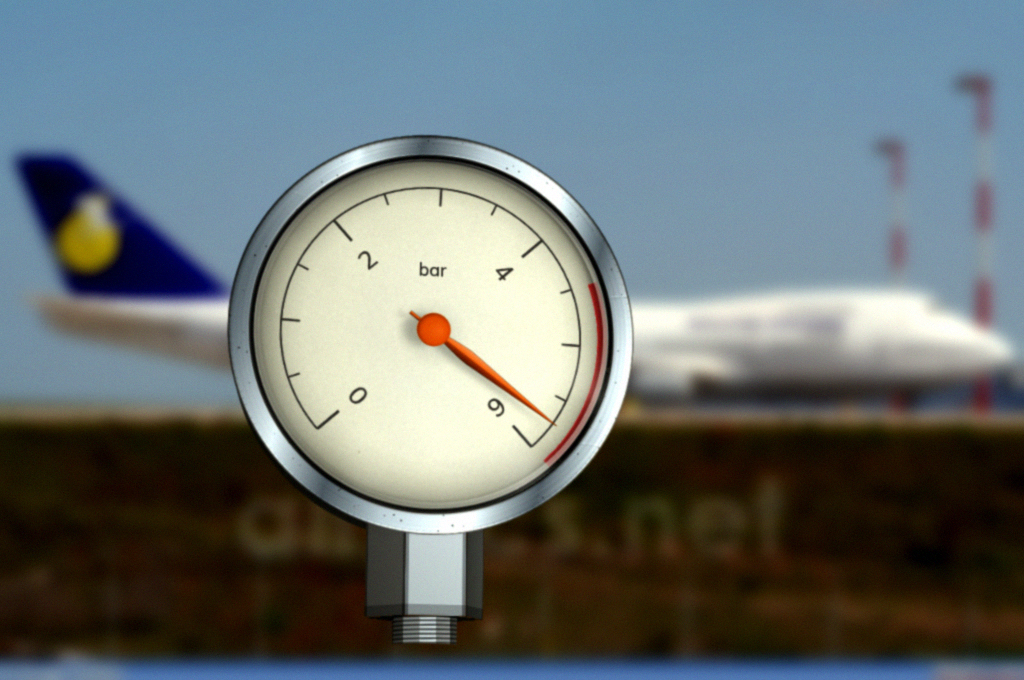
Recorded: 5.75 bar
